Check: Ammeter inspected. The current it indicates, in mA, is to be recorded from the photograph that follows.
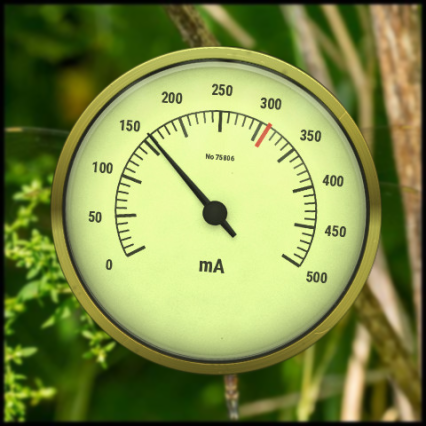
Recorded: 160 mA
